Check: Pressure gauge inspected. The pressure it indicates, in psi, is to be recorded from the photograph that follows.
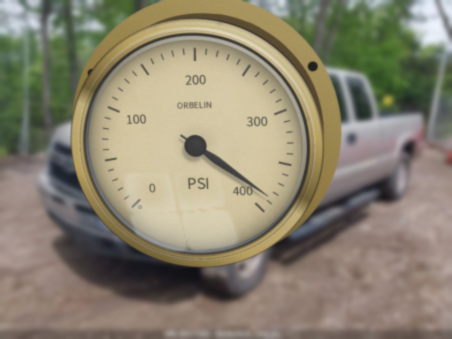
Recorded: 385 psi
